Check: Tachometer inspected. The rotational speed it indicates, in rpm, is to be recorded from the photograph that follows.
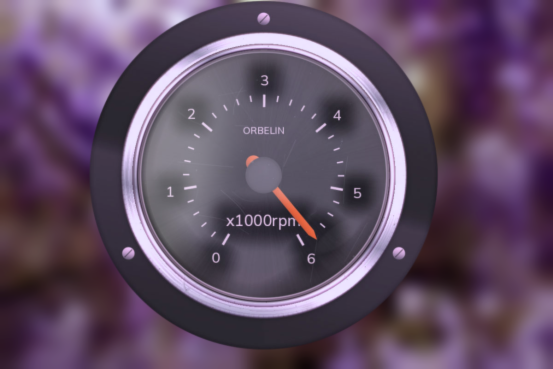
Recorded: 5800 rpm
